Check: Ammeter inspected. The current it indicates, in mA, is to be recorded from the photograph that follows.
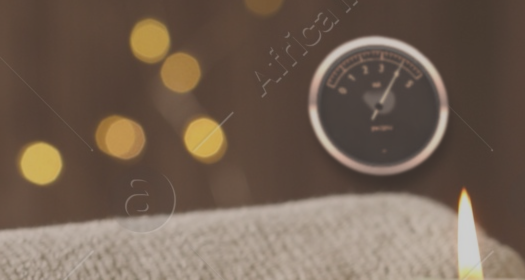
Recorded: 4 mA
